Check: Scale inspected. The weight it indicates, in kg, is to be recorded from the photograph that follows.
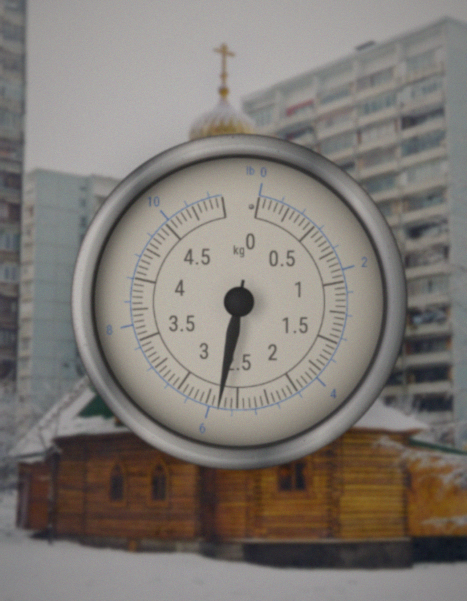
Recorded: 2.65 kg
